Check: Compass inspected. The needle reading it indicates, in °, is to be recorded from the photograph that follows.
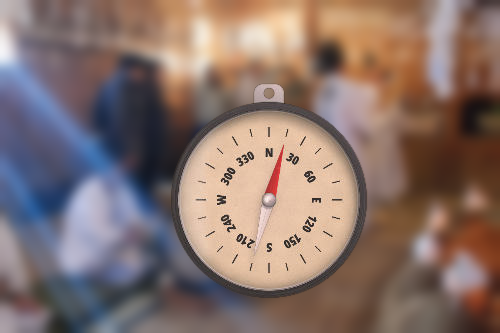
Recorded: 15 °
